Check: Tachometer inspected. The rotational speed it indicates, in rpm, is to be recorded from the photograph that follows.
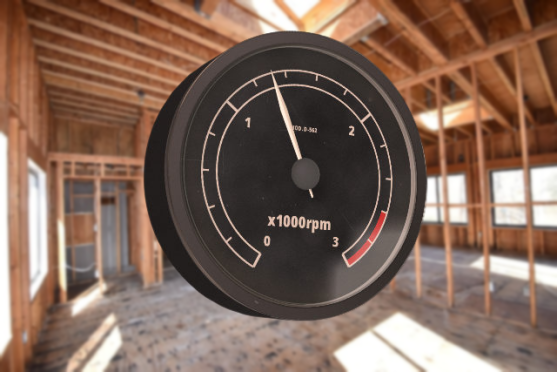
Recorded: 1300 rpm
